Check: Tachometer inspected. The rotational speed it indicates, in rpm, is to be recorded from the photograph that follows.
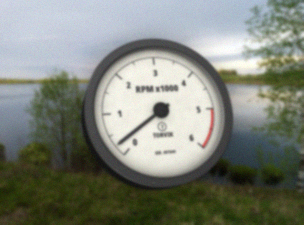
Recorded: 250 rpm
